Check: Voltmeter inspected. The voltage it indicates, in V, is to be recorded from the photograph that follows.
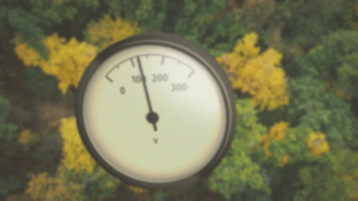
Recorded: 125 V
